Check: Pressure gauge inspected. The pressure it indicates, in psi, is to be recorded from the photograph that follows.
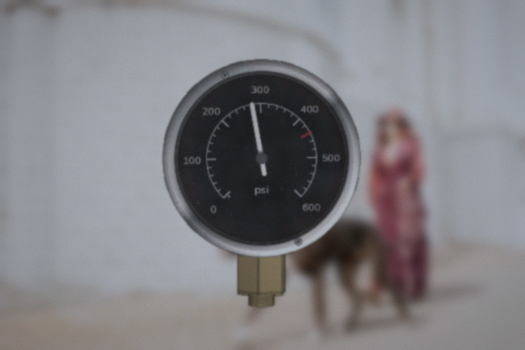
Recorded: 280 psi
